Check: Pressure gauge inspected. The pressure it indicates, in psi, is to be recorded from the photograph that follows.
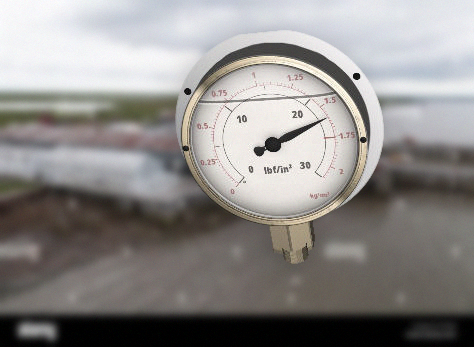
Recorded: 22.5 psi
